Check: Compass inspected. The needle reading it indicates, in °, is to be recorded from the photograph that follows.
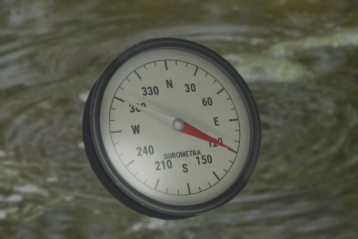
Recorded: 120 °
